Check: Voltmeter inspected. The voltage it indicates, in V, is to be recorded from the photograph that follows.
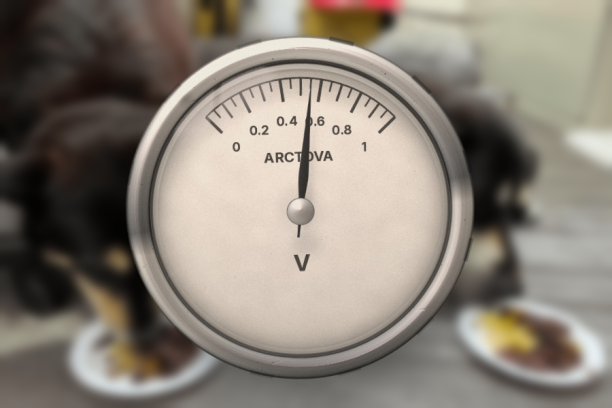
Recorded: 0.55 V
